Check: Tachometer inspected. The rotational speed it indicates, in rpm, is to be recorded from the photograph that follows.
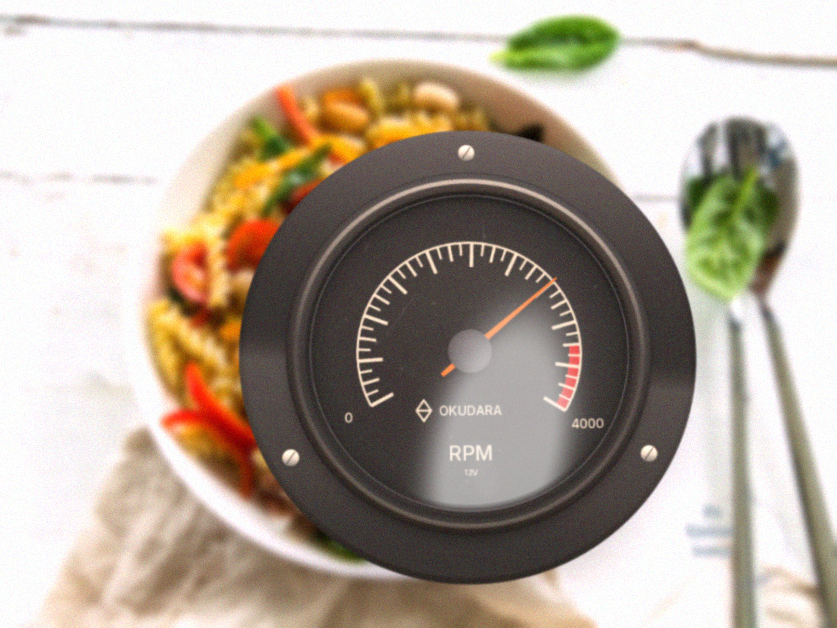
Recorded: 2800 rpm
